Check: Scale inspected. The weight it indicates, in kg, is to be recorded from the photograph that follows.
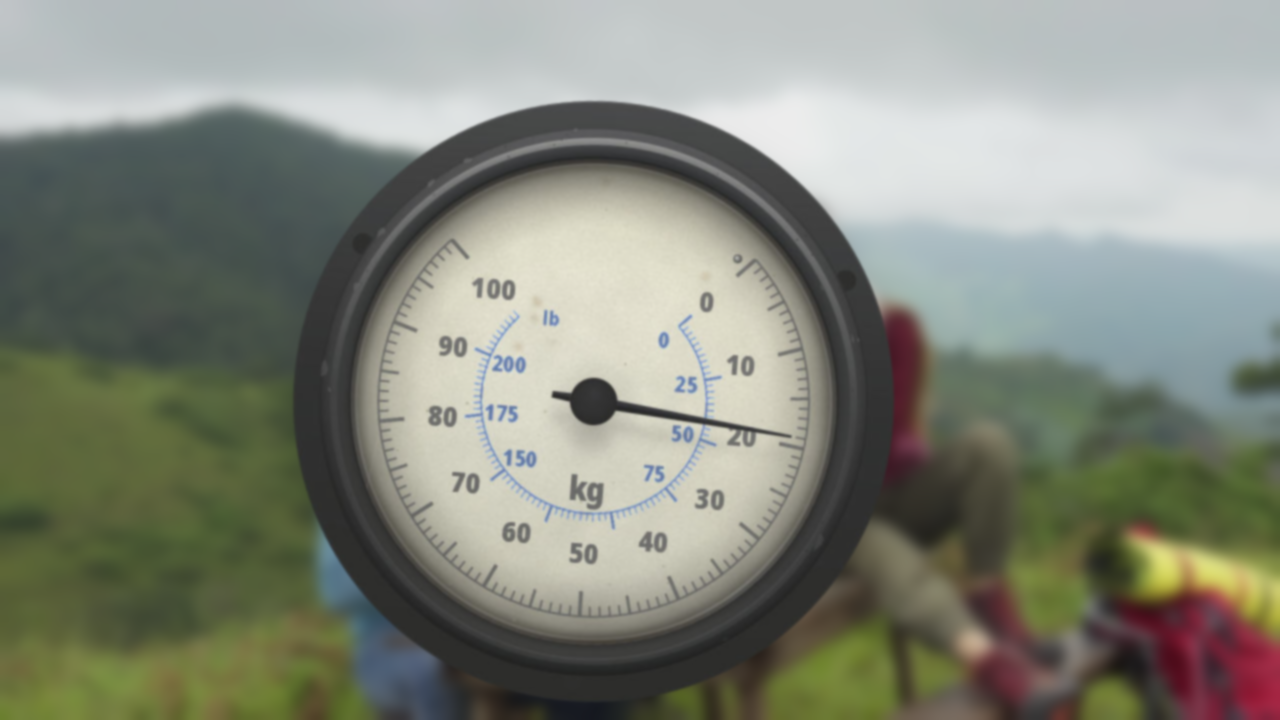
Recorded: 19 kg
